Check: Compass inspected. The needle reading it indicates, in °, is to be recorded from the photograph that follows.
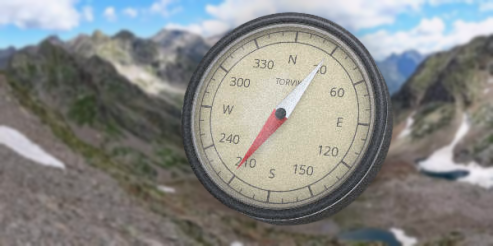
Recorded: 210 °
